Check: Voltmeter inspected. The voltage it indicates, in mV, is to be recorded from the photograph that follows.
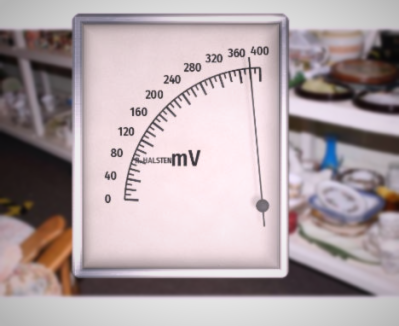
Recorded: 380 mV
